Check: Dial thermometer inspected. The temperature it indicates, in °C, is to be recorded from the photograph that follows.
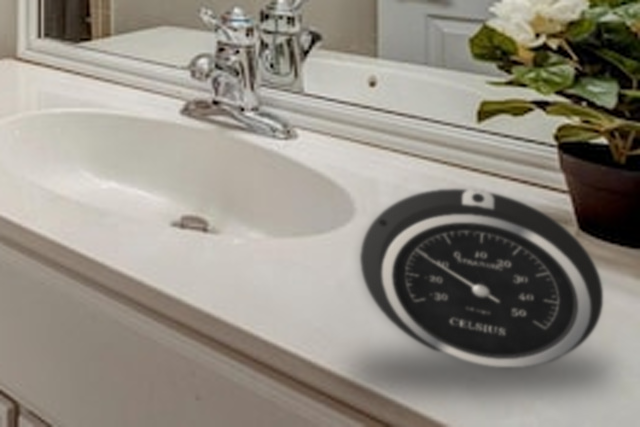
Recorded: -10 °C
